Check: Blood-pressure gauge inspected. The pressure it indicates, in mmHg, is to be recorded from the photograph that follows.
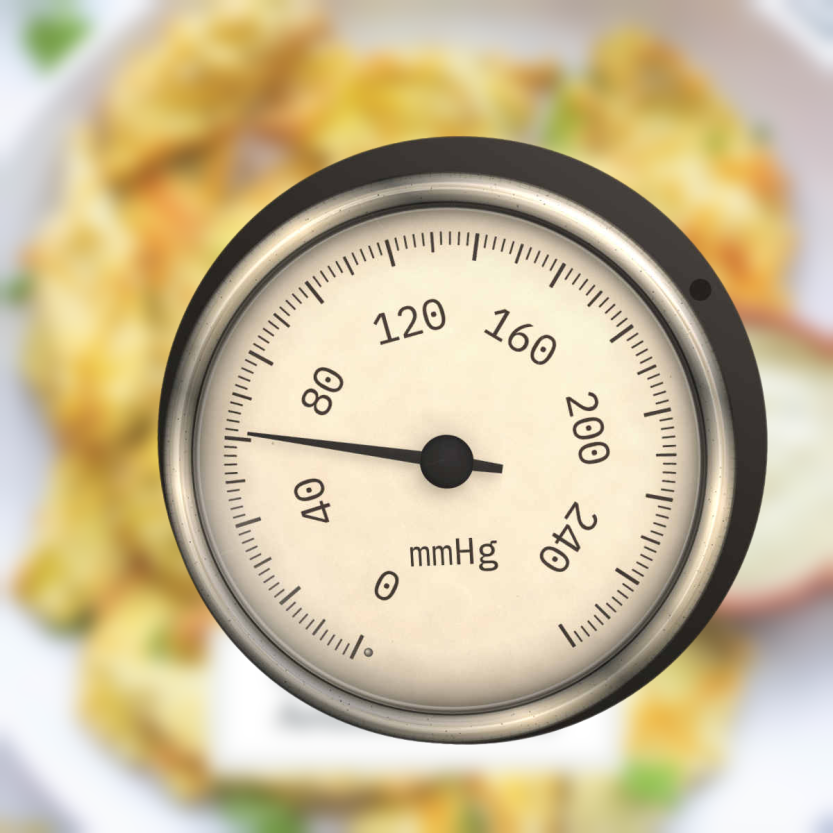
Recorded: 62 mmHg
